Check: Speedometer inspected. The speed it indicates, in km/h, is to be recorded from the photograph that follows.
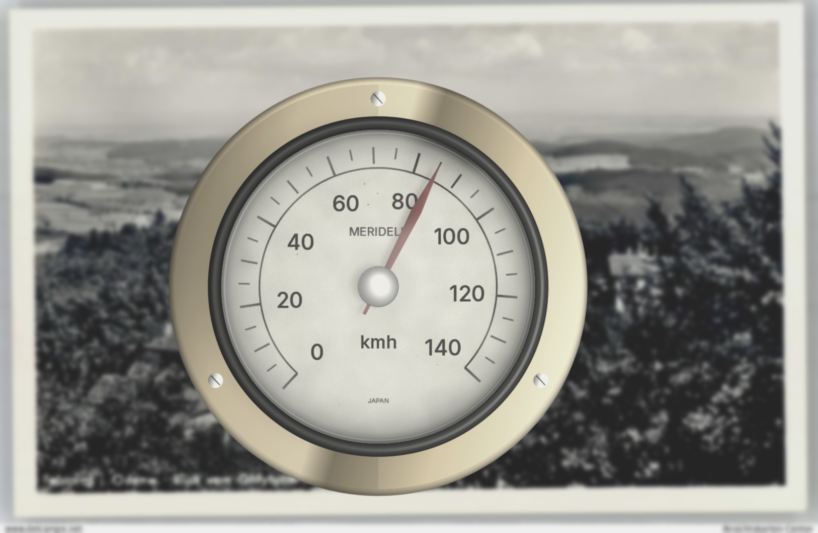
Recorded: 85 km/h
